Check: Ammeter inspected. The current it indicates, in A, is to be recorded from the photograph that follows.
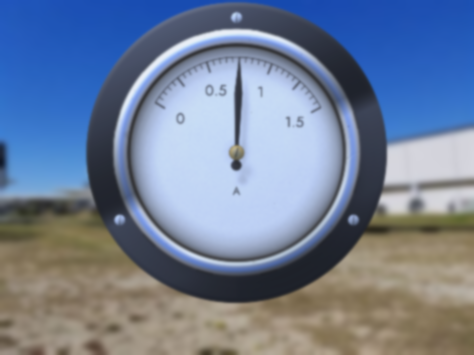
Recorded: 0.75 A
